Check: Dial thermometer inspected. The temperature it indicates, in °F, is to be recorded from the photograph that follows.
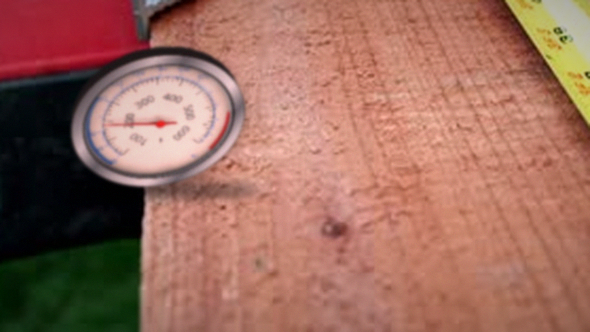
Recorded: 200 °F
